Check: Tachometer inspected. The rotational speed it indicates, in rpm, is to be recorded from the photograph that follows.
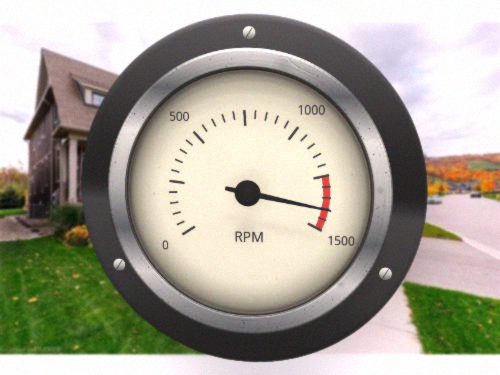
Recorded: 1400 rpm
